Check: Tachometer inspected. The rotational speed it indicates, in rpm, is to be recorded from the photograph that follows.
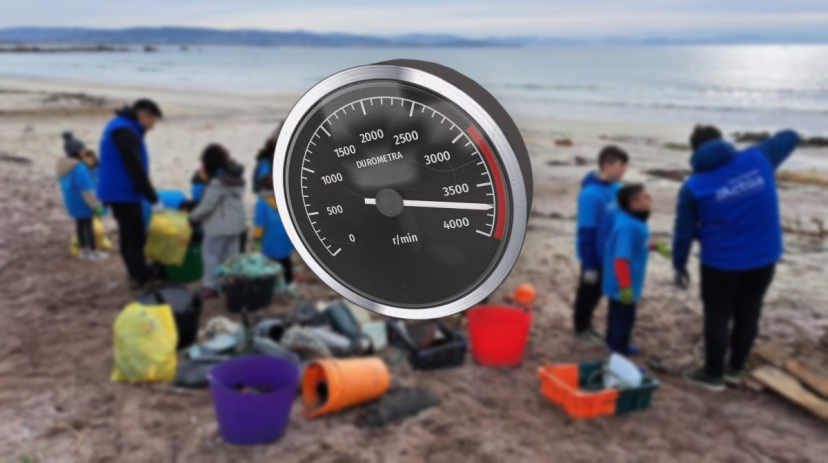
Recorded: 3700 rpm
